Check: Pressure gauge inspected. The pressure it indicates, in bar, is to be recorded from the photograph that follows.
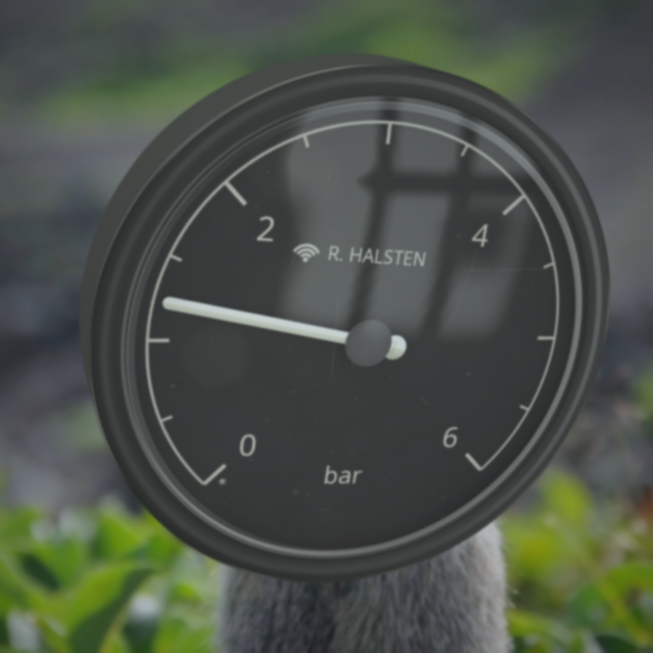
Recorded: 1.25 bar
